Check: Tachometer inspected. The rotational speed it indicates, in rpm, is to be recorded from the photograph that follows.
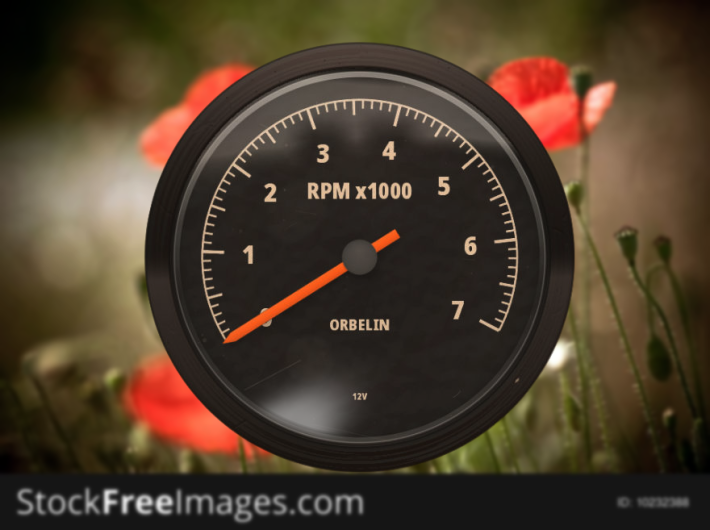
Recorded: 0 rpm
